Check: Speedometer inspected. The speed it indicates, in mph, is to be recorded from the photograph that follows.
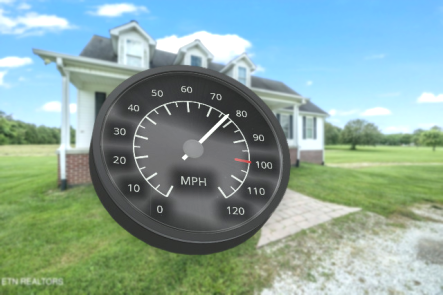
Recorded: 77.5 mph
